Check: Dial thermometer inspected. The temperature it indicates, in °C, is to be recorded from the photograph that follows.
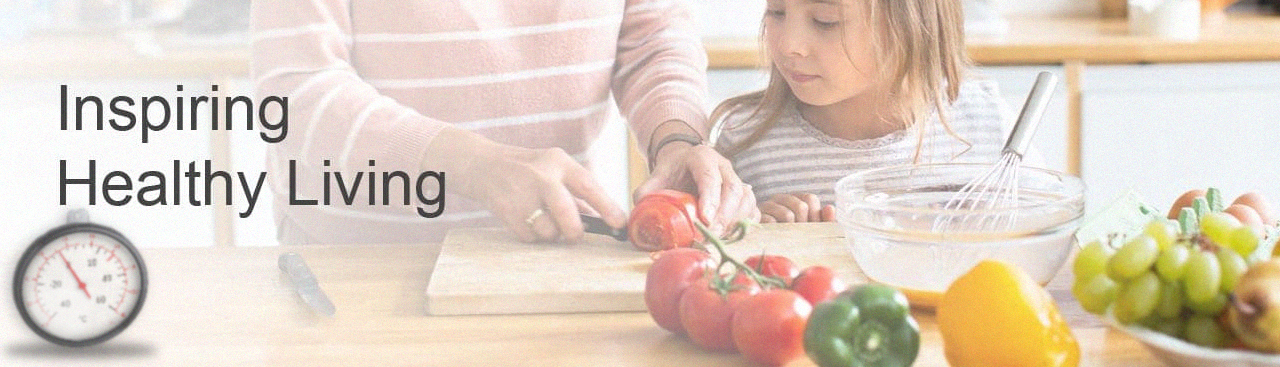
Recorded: 0 °C
